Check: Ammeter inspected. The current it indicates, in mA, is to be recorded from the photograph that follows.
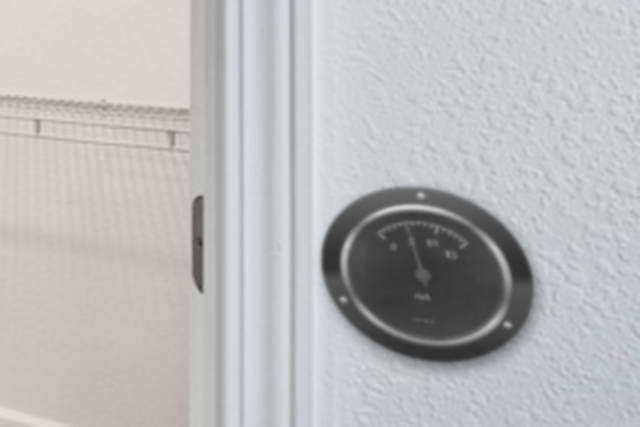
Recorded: 5 mA
